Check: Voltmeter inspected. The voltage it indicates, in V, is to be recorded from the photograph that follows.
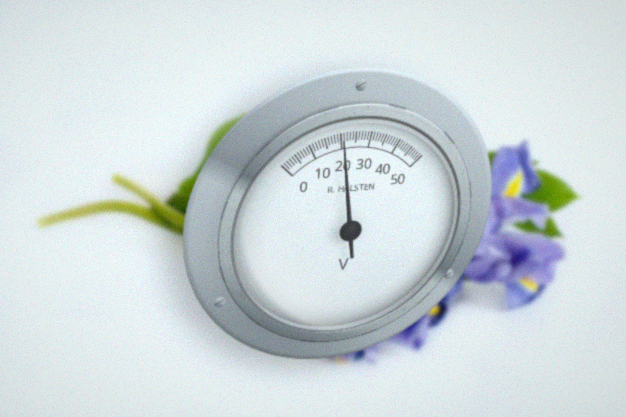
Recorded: 20 V
